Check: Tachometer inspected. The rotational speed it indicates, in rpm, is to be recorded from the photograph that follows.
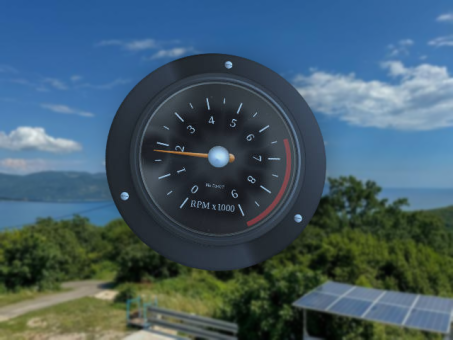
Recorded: 1750 rpm
